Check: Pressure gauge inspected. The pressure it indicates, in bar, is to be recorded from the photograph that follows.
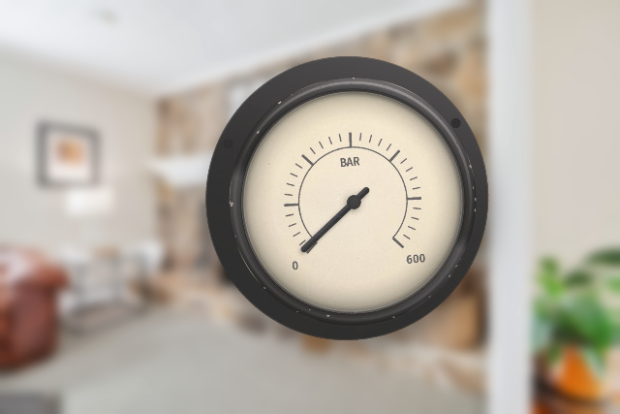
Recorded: 10 bar
